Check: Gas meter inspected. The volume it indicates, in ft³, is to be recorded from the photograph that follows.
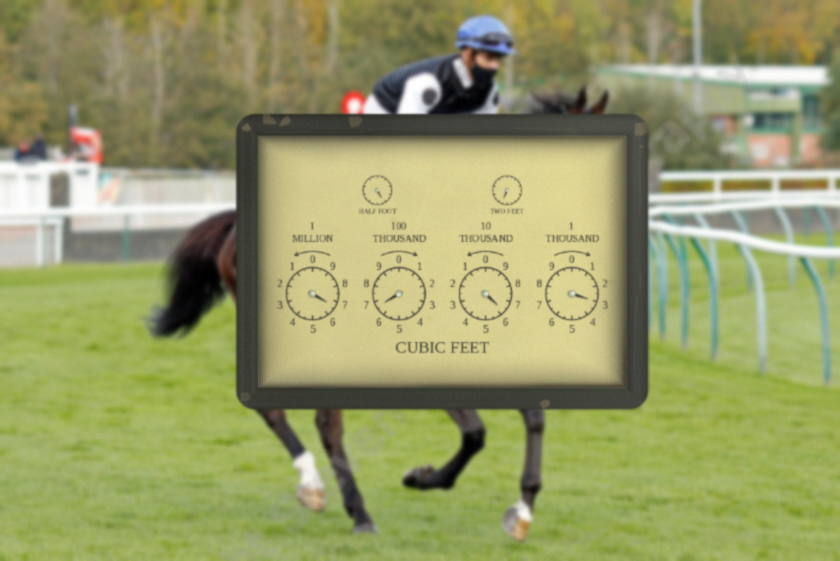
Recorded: 666300 ft³
